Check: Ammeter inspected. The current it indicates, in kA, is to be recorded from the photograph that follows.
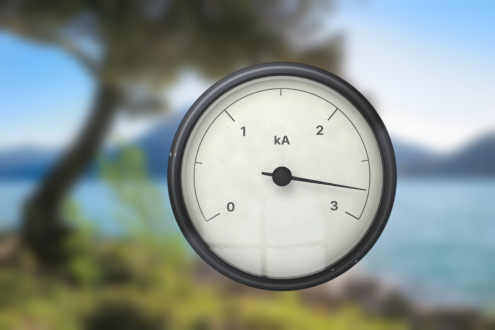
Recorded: 2.75 kA
